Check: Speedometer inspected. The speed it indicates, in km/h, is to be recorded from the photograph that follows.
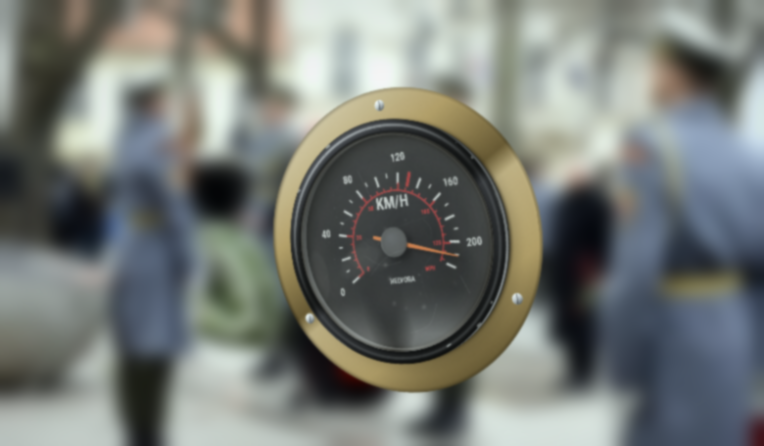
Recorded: 210 km/h
